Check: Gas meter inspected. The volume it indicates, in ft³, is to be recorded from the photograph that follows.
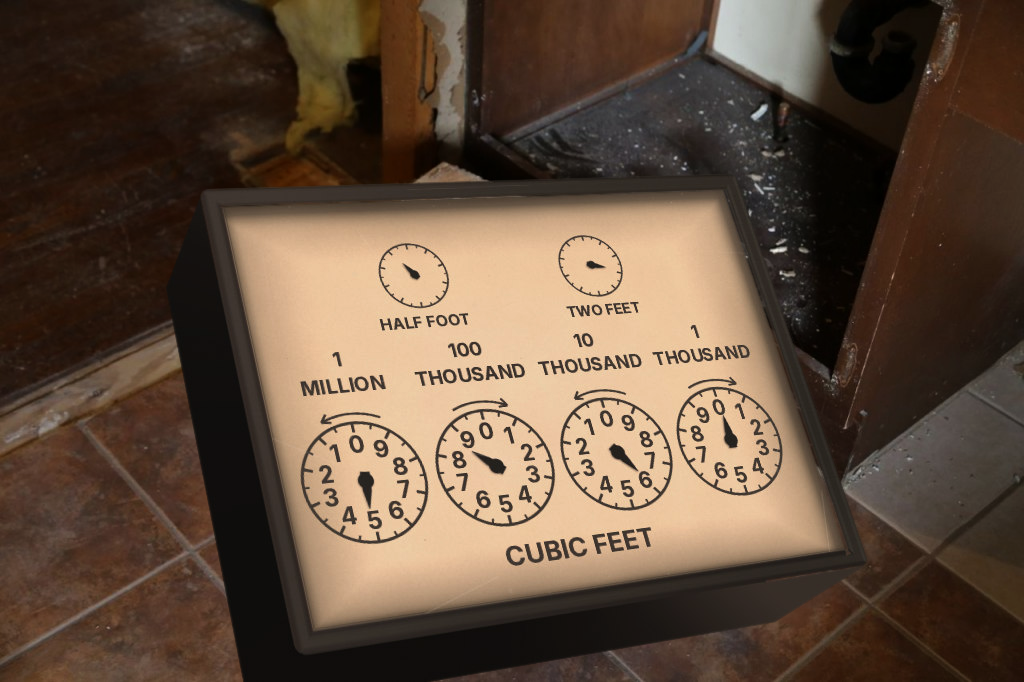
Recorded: 486000 ft³
